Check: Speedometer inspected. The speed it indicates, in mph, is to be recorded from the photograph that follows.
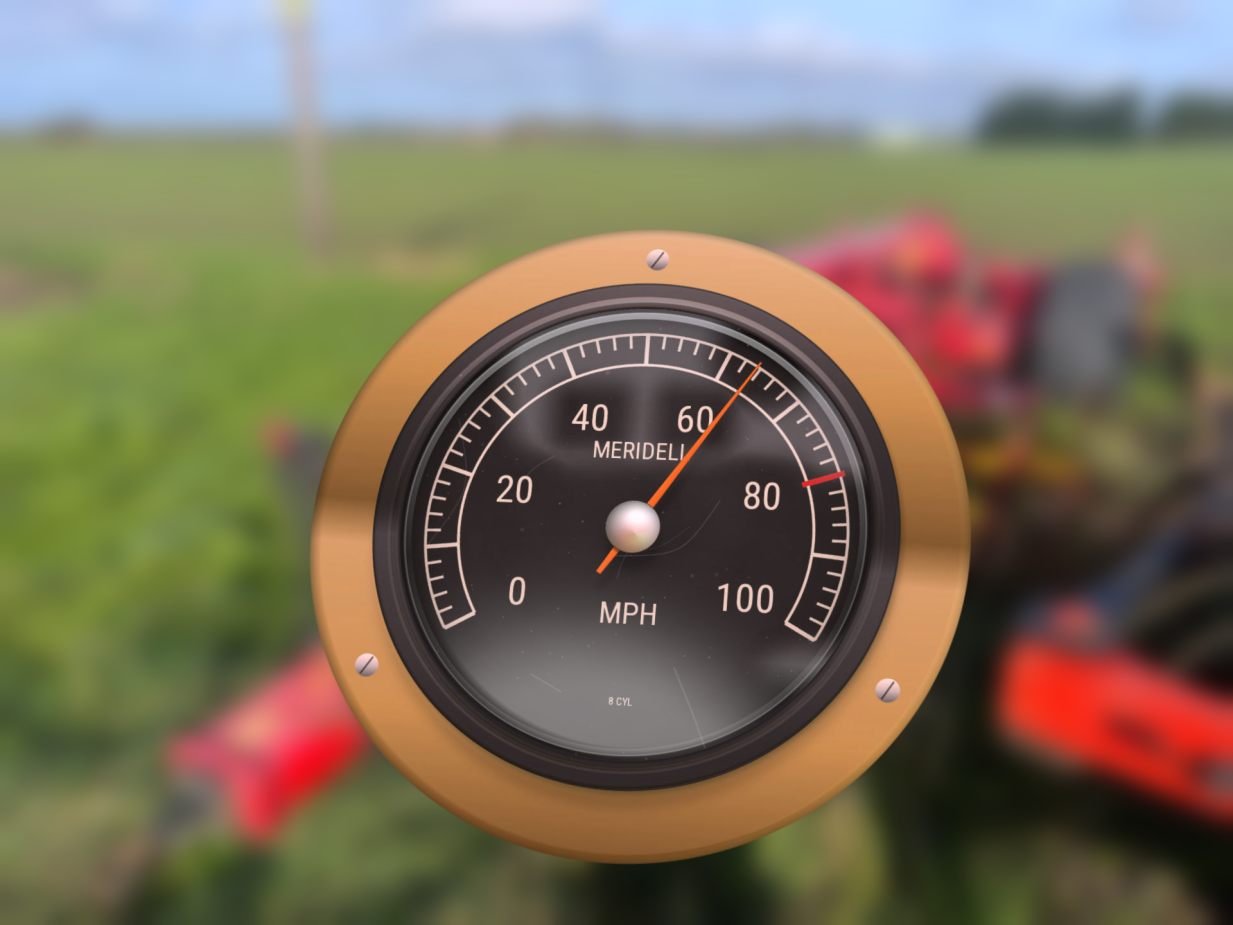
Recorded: 64 mph
